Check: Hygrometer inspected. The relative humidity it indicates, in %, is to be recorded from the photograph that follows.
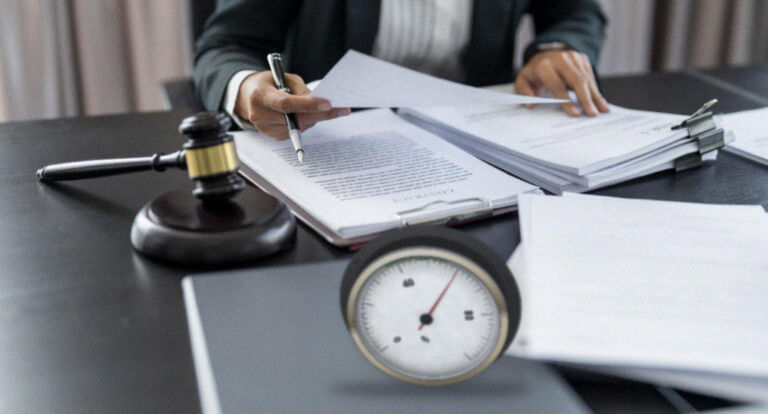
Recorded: 60 %
